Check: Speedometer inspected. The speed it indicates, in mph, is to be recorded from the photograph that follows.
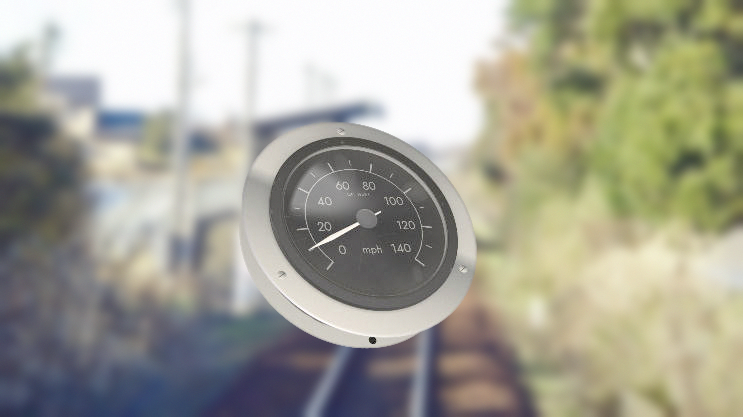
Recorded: 10 mph
